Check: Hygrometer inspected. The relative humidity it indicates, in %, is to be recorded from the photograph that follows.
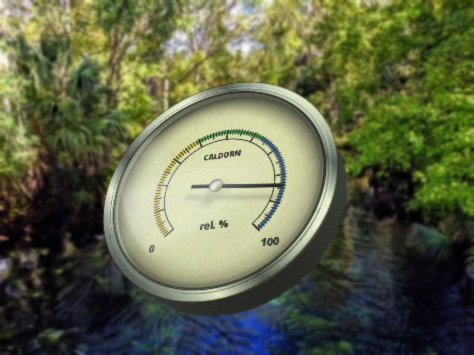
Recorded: 85 %
